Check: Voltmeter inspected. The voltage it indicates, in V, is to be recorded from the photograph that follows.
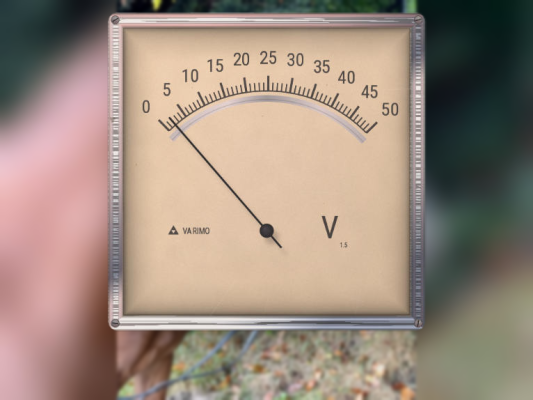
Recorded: 2 V
